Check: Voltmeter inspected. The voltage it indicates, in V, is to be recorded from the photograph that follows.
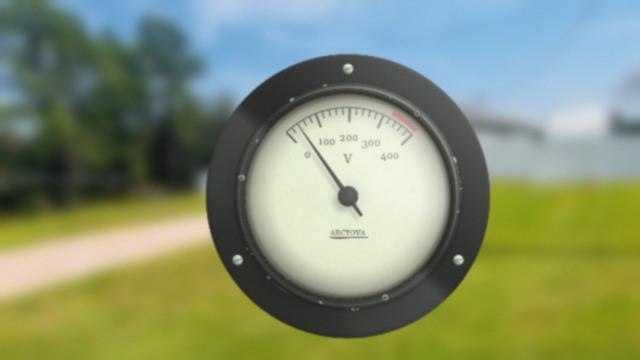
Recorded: 40 V
